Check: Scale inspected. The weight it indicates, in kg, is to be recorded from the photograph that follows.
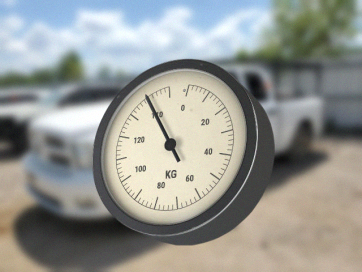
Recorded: 140 kg
